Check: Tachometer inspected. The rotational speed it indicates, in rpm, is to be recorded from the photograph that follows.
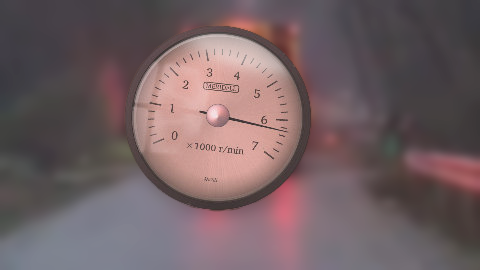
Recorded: 6300 rpm
